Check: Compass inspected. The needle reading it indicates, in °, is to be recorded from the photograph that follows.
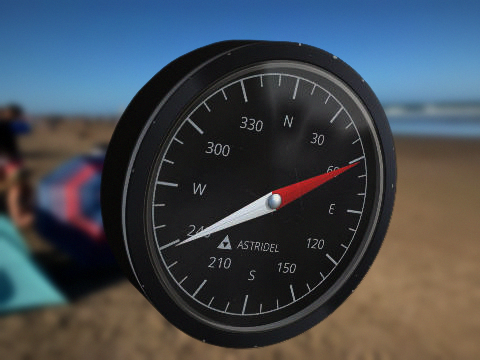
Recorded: 60 °
